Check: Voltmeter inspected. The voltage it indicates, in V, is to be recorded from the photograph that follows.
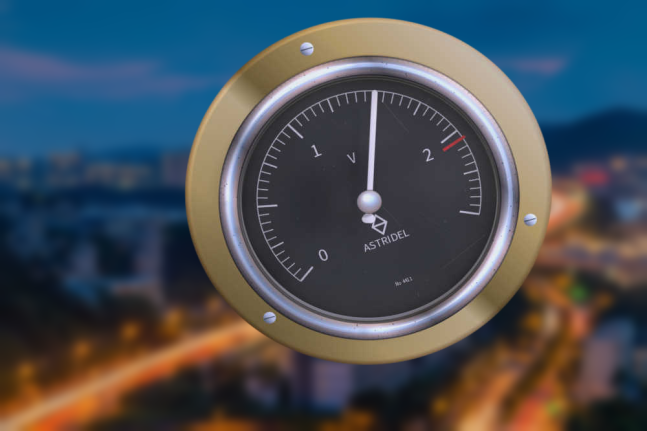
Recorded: 1.5 V
